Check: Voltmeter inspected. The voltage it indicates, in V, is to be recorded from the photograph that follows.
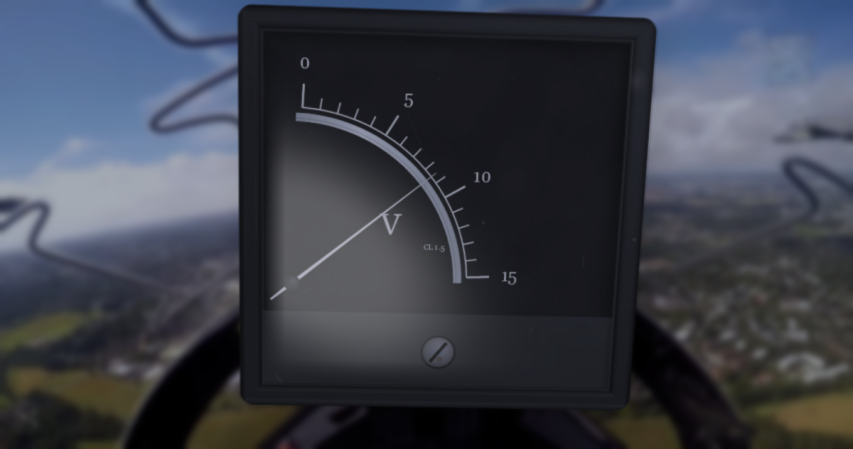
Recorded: 8.5 V
